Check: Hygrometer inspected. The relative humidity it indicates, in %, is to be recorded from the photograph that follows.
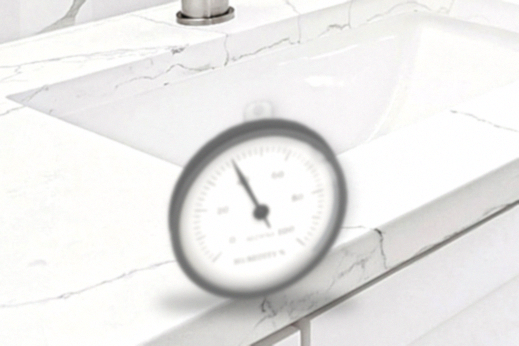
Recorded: 40 %
